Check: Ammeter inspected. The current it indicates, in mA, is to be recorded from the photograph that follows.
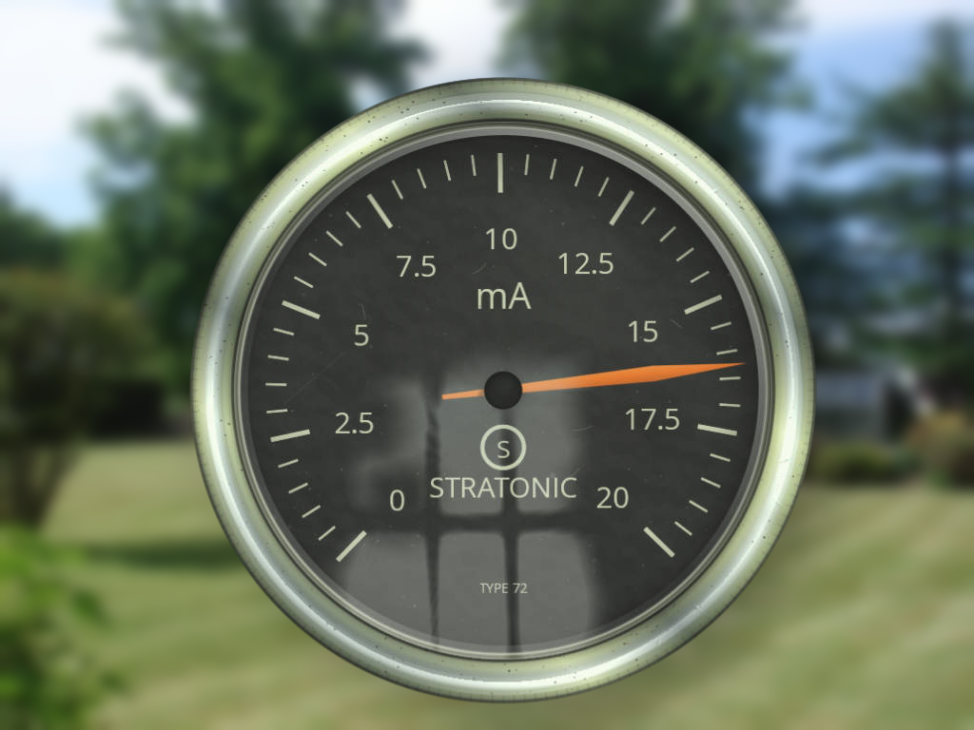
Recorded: 16.25 mA
